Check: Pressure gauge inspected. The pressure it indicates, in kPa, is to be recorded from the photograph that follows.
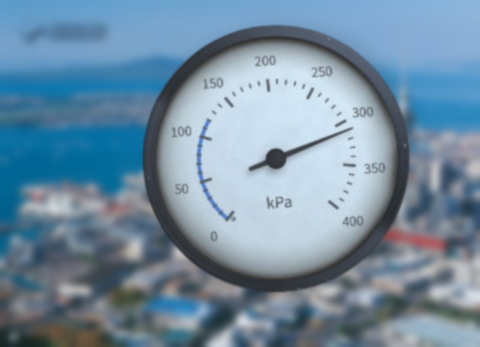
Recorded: 310 kPa
